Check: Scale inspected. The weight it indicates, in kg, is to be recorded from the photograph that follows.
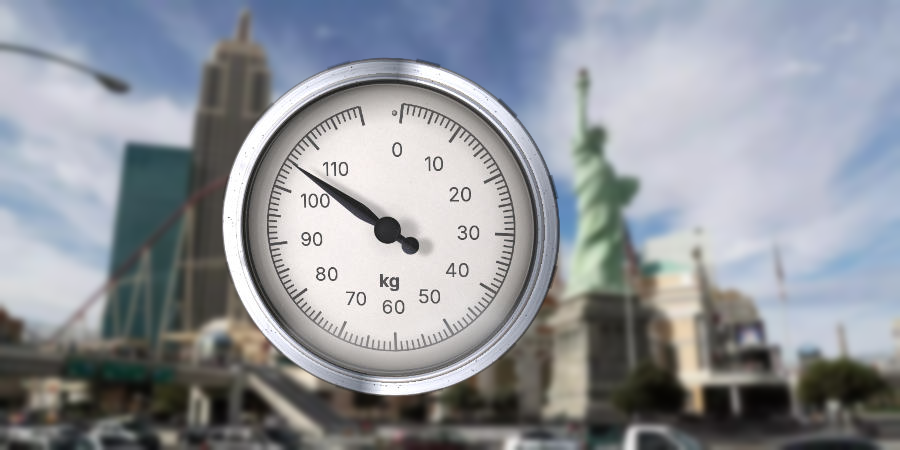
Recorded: 105 kg
